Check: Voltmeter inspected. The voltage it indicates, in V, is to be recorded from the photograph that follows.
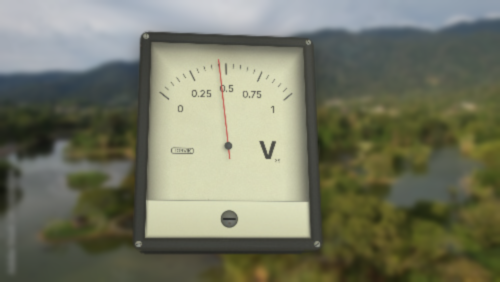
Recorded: 0.45 V
